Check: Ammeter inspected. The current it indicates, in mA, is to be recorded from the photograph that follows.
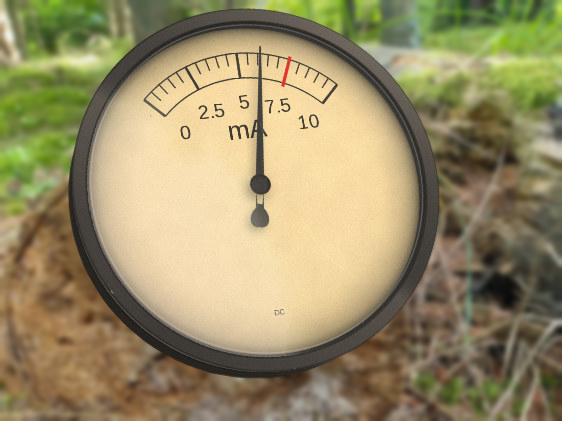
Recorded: 6 mA
